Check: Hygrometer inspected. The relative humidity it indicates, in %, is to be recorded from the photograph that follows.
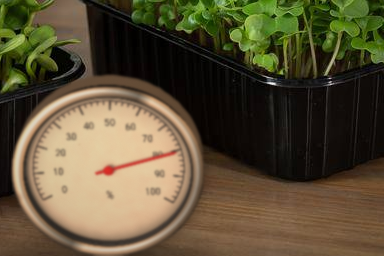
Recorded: 80 %
